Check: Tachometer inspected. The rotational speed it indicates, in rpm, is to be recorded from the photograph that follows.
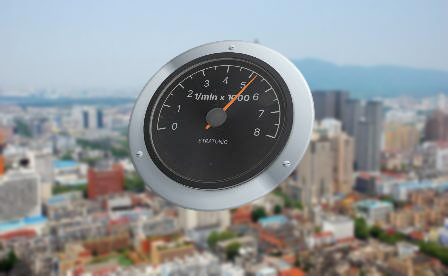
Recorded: 5250 rpm
